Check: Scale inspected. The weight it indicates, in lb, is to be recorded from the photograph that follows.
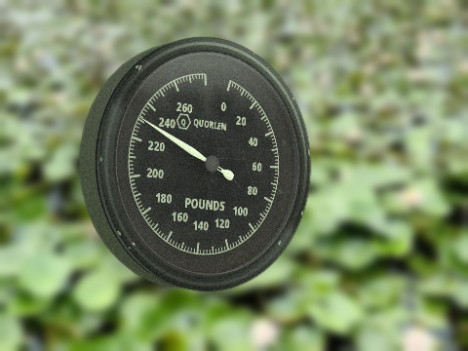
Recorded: 230 lb
